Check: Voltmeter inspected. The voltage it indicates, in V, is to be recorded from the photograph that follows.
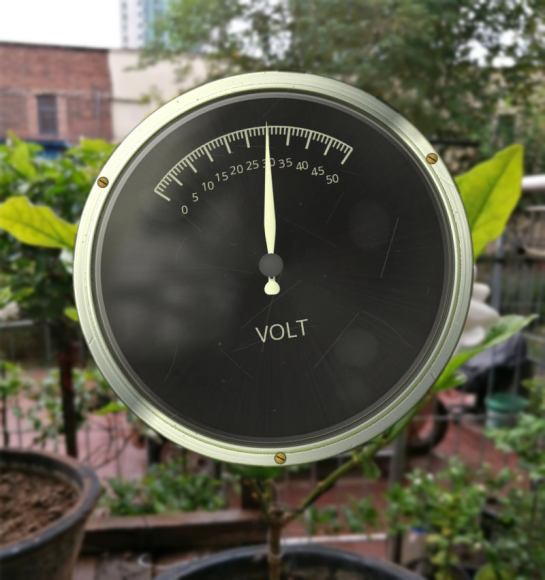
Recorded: 30 V
